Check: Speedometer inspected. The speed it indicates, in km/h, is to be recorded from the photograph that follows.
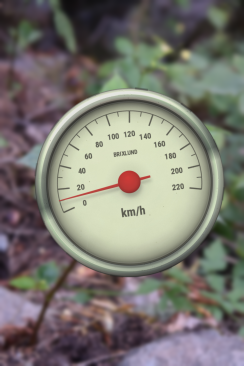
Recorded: 10 km/h
